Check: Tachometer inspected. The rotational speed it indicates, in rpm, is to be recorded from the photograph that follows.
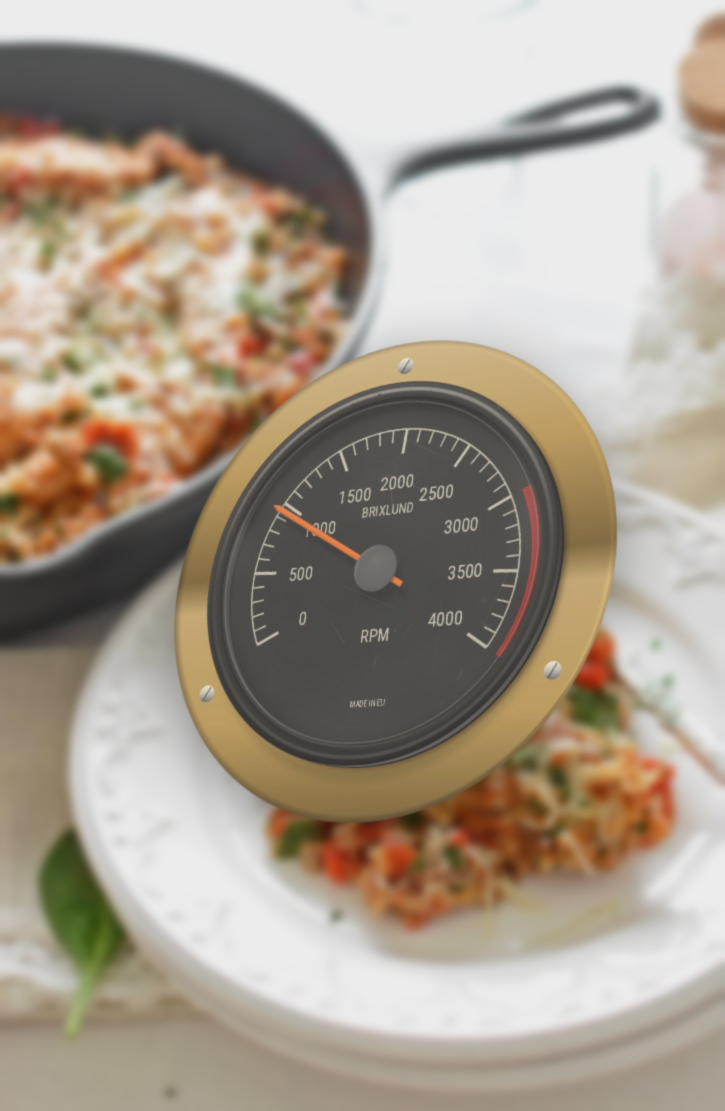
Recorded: 950 rpm
